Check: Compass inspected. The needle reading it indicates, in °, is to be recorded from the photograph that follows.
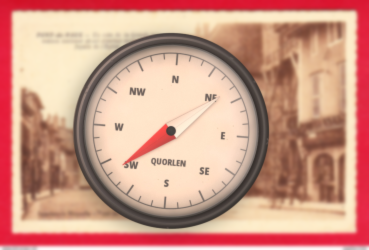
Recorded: 230 °
